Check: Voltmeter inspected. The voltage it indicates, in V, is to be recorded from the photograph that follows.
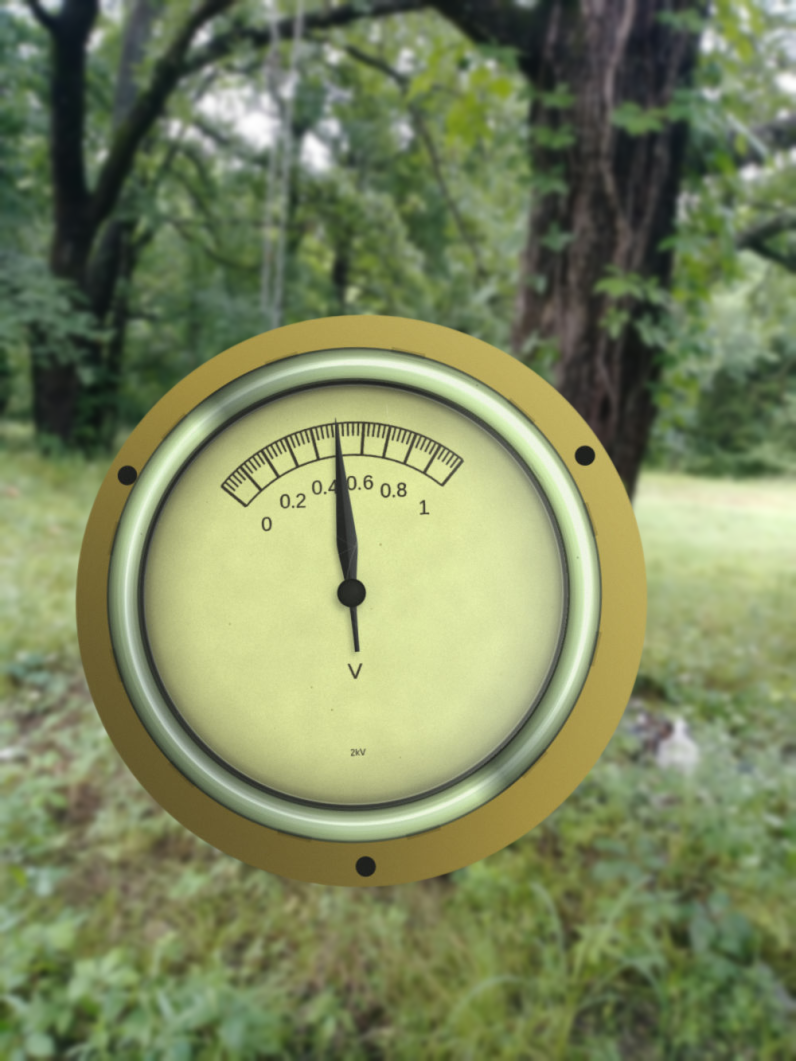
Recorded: 0.5 V
